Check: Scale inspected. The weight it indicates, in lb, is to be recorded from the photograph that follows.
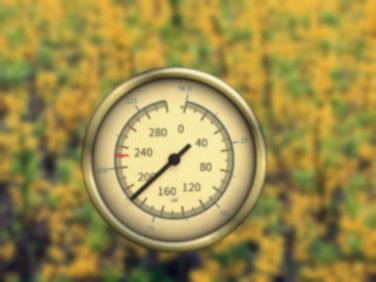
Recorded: 190 lb
